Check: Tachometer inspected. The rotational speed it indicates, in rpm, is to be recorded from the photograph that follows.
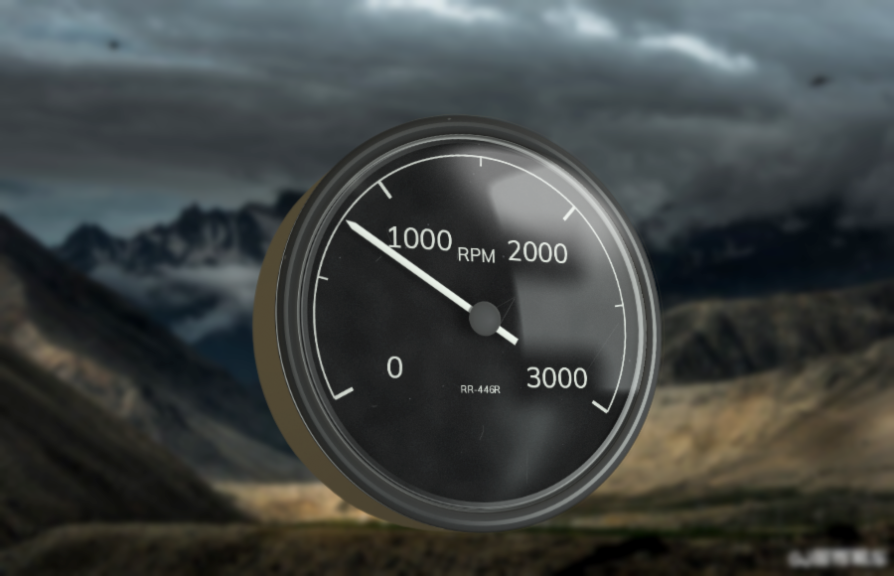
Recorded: 750 rpm
